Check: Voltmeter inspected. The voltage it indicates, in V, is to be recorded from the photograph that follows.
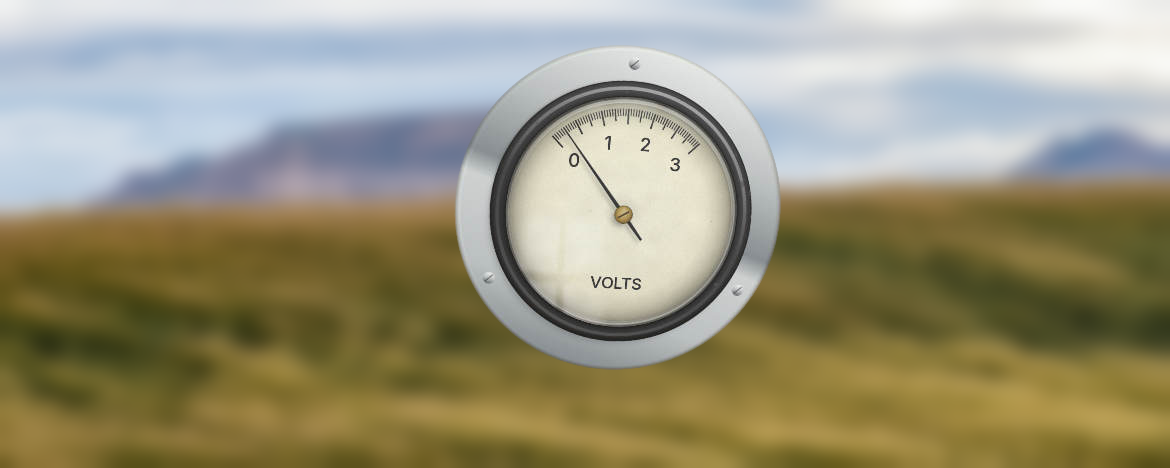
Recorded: 0.25 V
